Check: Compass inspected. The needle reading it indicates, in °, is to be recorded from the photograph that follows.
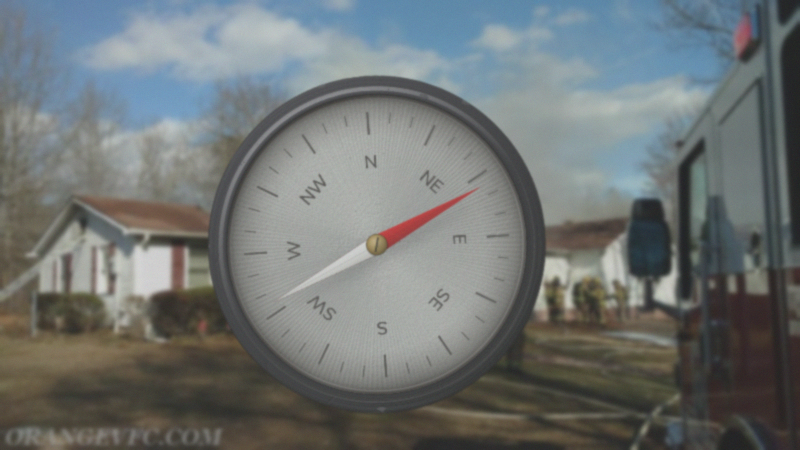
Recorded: 65 °
